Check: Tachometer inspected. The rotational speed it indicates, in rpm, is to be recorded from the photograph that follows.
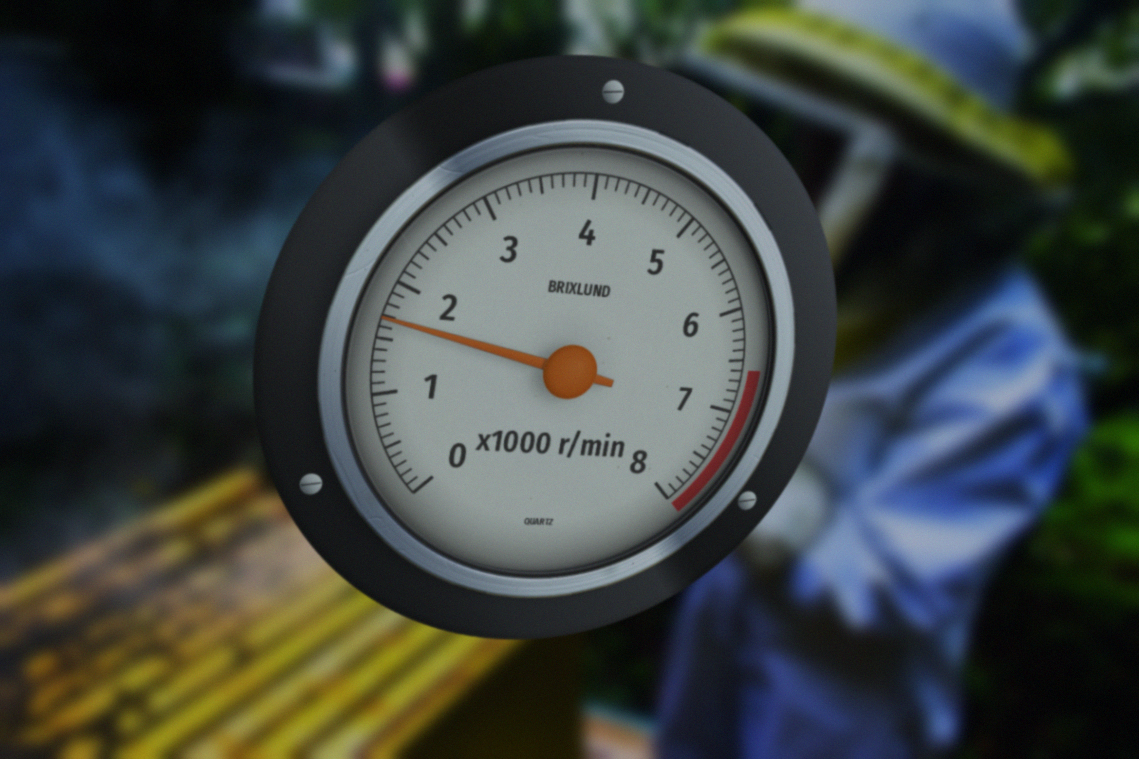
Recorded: 1700 rpm
